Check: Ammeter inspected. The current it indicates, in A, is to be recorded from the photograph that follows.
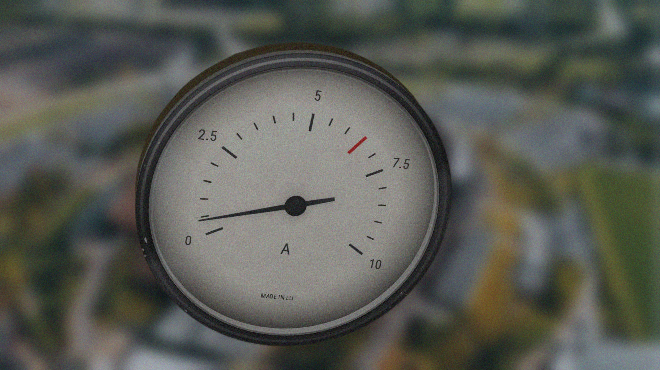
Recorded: 0.5 A
